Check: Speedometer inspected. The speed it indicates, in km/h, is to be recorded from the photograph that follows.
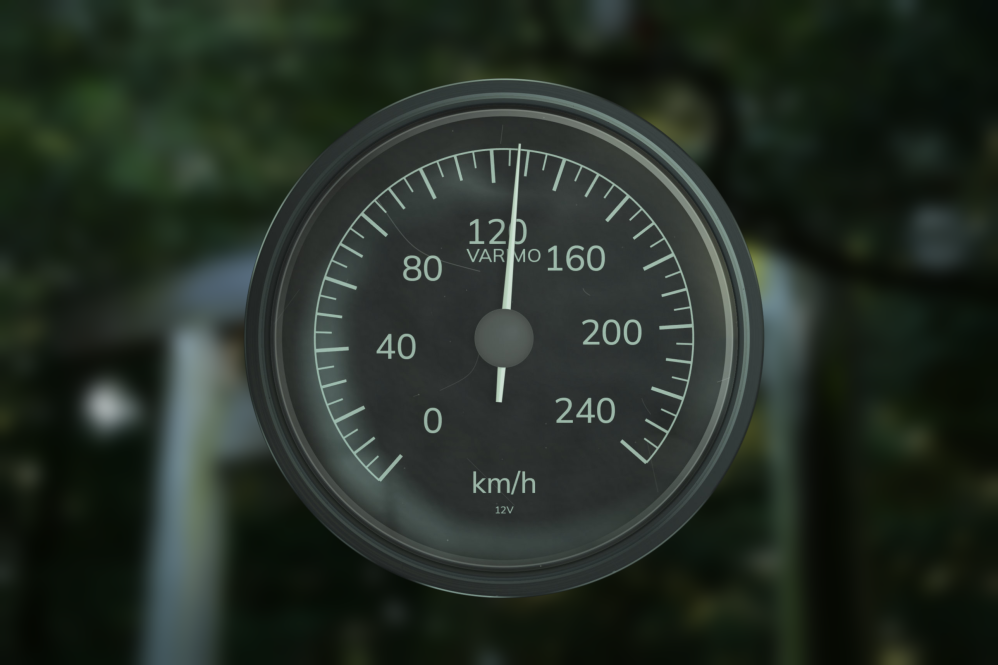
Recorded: 127.5 km/h
